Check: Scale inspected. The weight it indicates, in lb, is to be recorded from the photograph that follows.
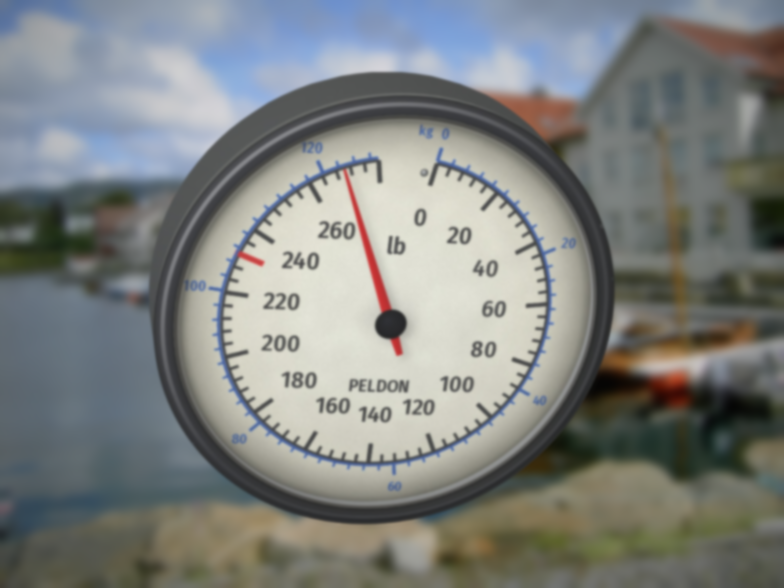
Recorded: 270 lb
